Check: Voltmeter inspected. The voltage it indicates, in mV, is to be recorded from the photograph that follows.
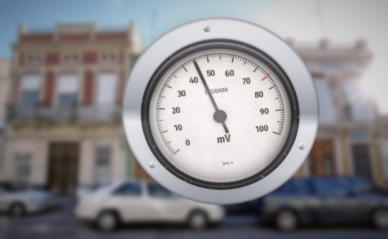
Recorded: 45 mV
